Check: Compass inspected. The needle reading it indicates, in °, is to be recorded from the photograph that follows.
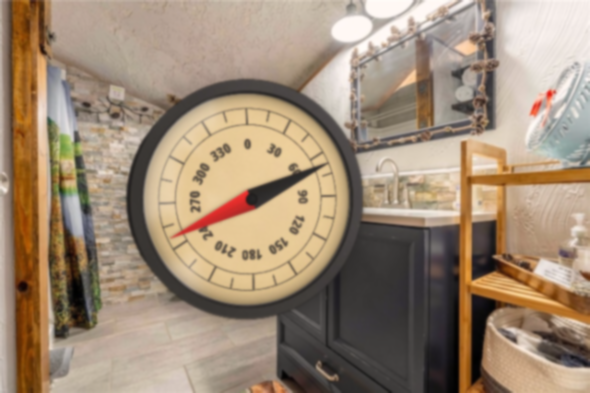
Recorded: 247.5 °
